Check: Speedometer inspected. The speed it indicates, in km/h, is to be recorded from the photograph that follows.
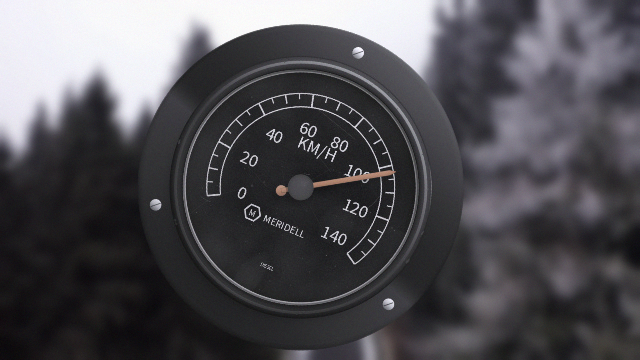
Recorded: 102.5 km/h
